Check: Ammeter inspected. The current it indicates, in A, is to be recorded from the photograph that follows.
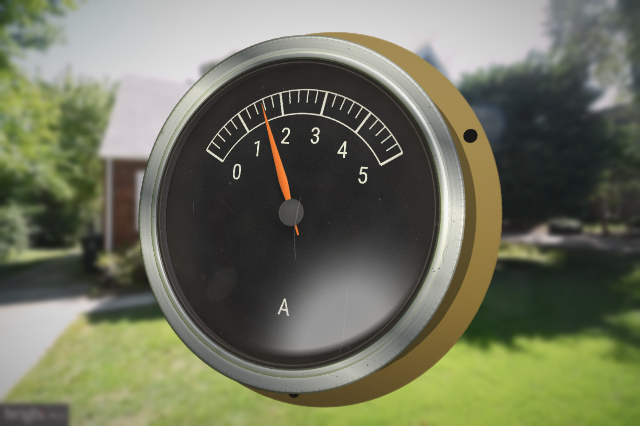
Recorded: 1.6 A
